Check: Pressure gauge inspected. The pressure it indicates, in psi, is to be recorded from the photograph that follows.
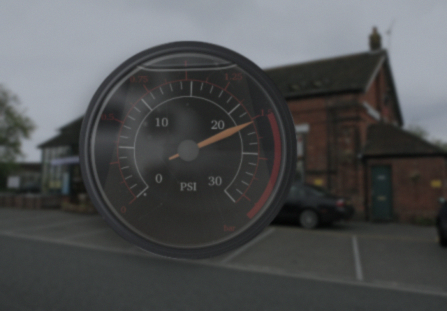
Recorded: 22 psi
